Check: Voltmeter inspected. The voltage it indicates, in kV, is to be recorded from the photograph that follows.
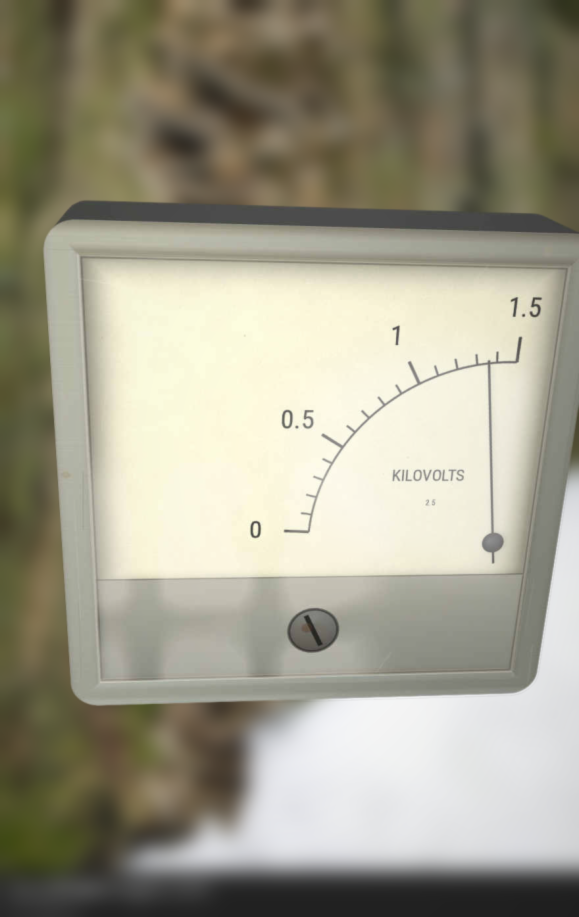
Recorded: 1.35 kV
